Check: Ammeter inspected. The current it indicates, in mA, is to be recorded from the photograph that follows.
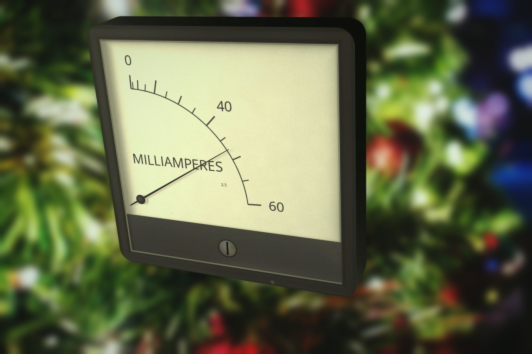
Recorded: 47.5 mA
